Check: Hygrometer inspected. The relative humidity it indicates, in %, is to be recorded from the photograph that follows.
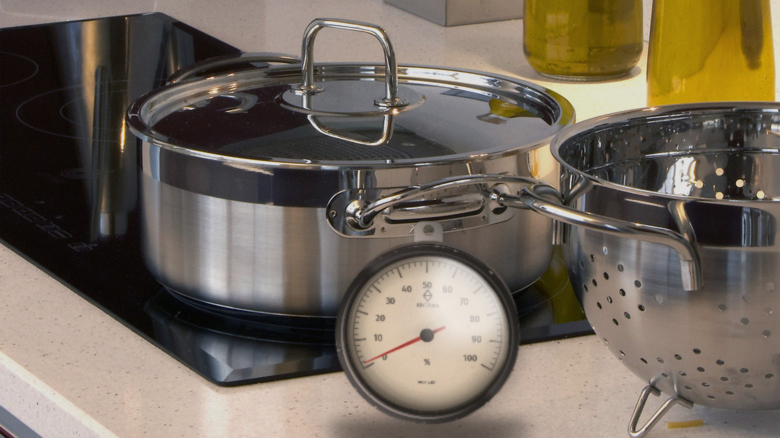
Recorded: 2 %
